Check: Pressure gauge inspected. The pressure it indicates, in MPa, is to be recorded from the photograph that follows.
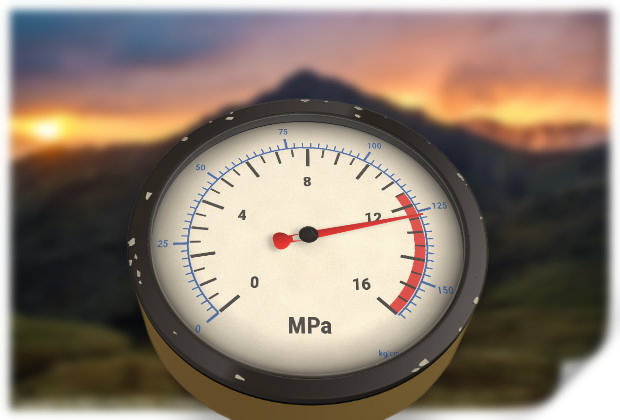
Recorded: 12.5 MPa
